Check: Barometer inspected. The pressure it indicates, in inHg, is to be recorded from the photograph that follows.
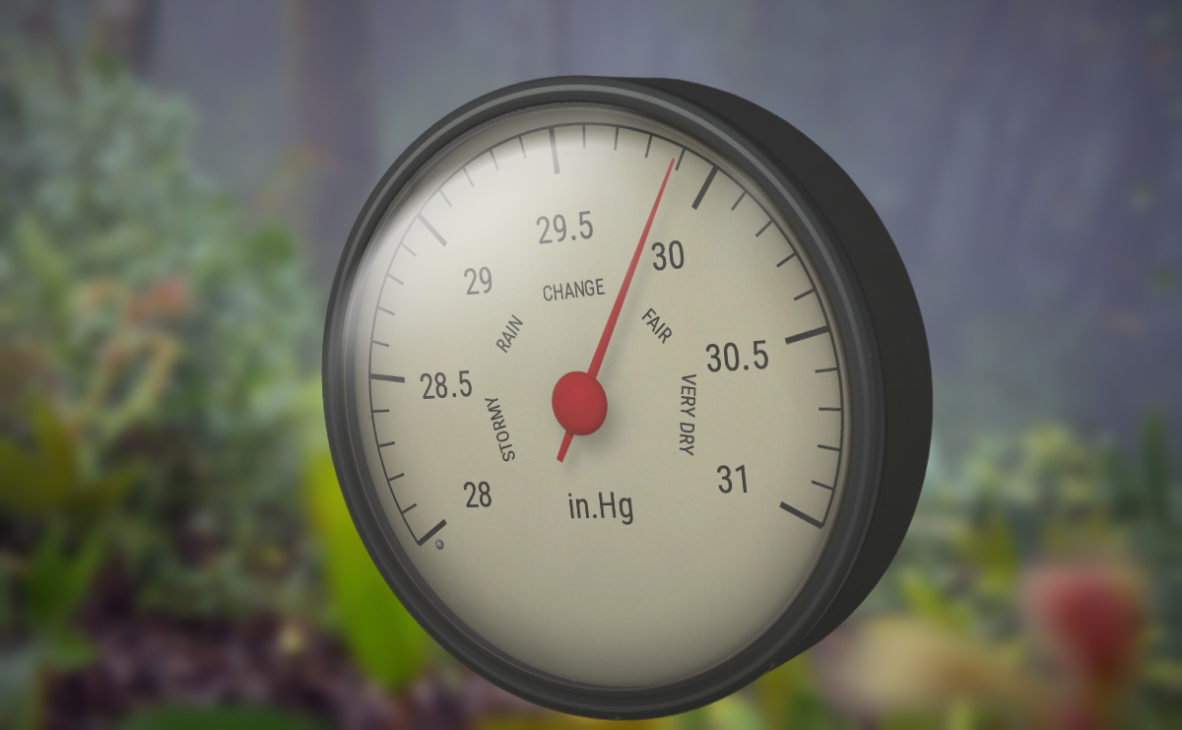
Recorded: 29.9 inHg
